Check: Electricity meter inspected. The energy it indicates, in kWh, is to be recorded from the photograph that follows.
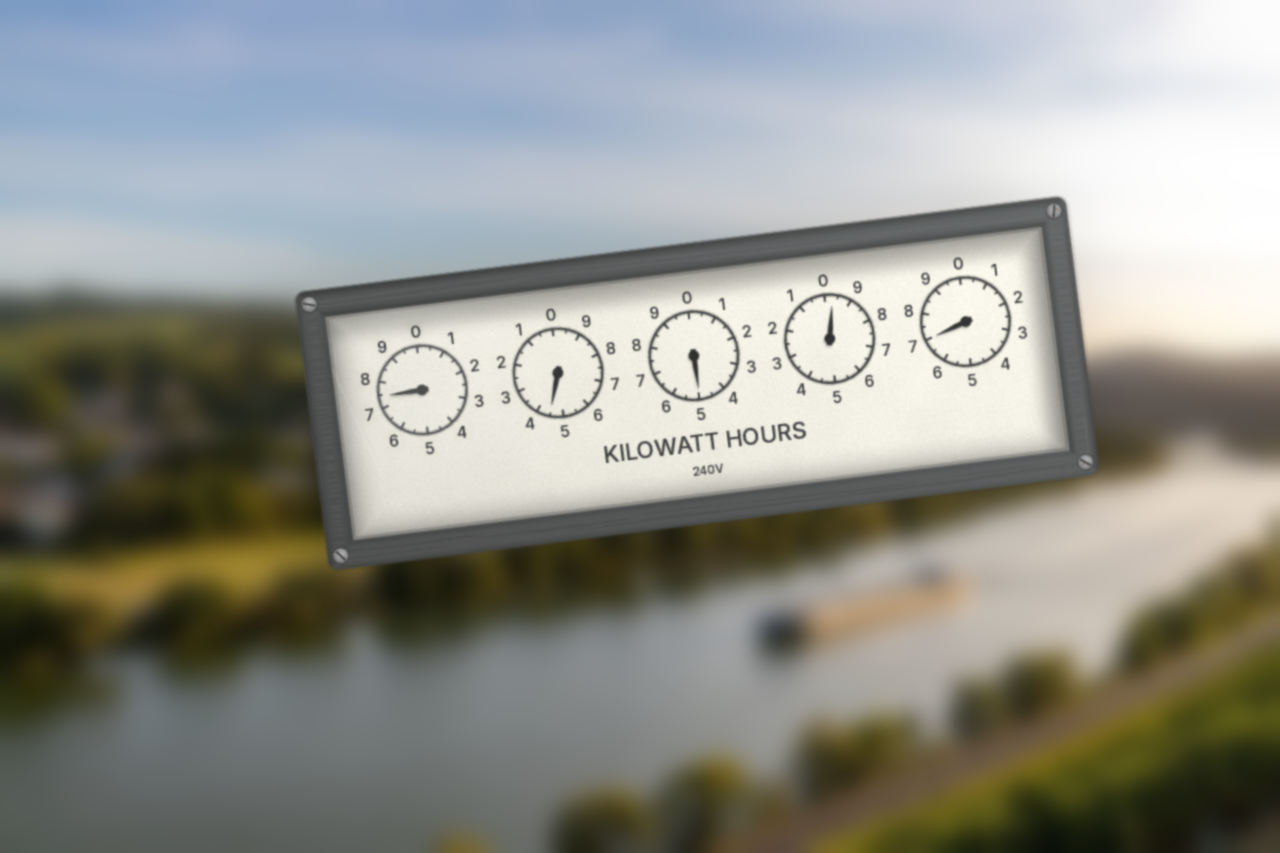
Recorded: 74497 kWh
